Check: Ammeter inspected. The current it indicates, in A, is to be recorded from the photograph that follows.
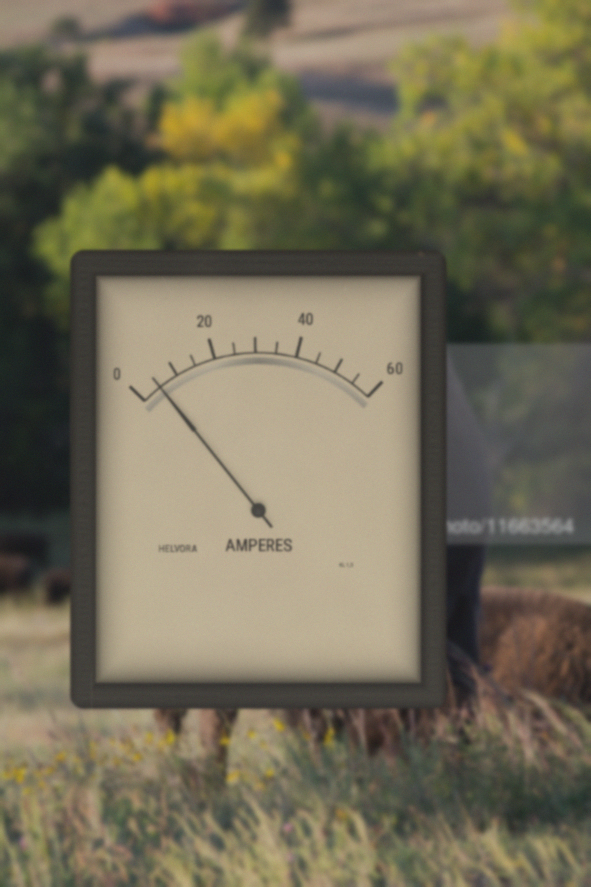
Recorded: 5 A
